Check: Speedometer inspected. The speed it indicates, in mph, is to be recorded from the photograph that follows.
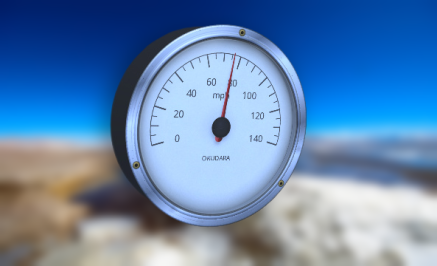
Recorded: 75 mph
